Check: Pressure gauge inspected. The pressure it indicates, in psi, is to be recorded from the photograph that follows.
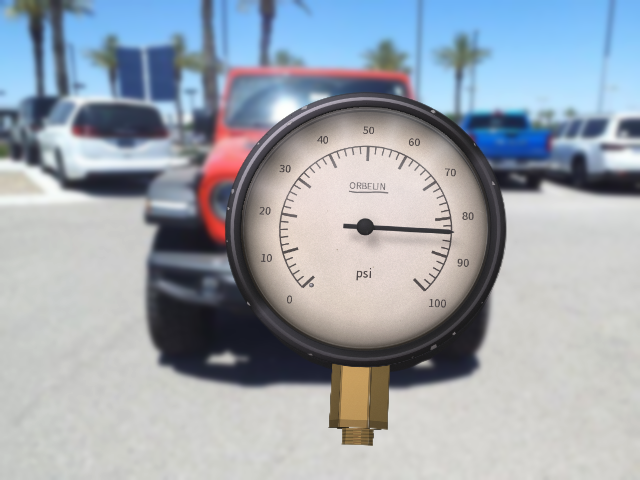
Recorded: 84 psi
